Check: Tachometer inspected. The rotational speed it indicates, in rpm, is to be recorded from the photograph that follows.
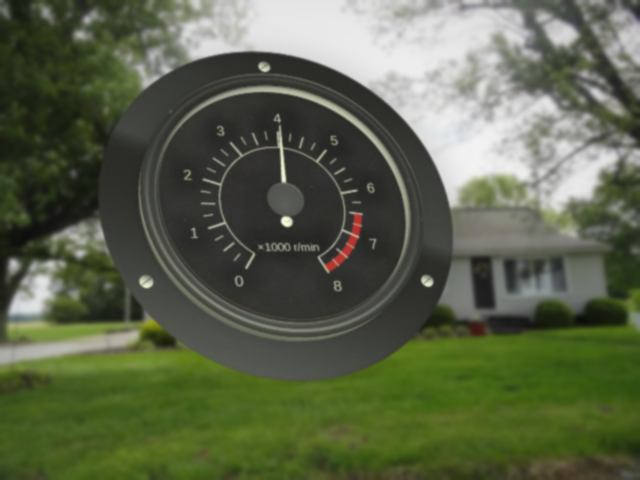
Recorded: 4000 rpm
